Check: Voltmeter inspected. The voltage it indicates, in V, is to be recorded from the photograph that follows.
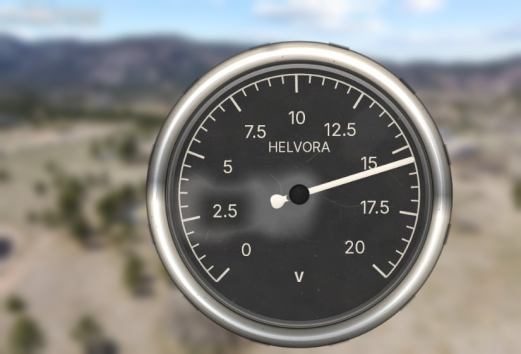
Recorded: 15.5 V
